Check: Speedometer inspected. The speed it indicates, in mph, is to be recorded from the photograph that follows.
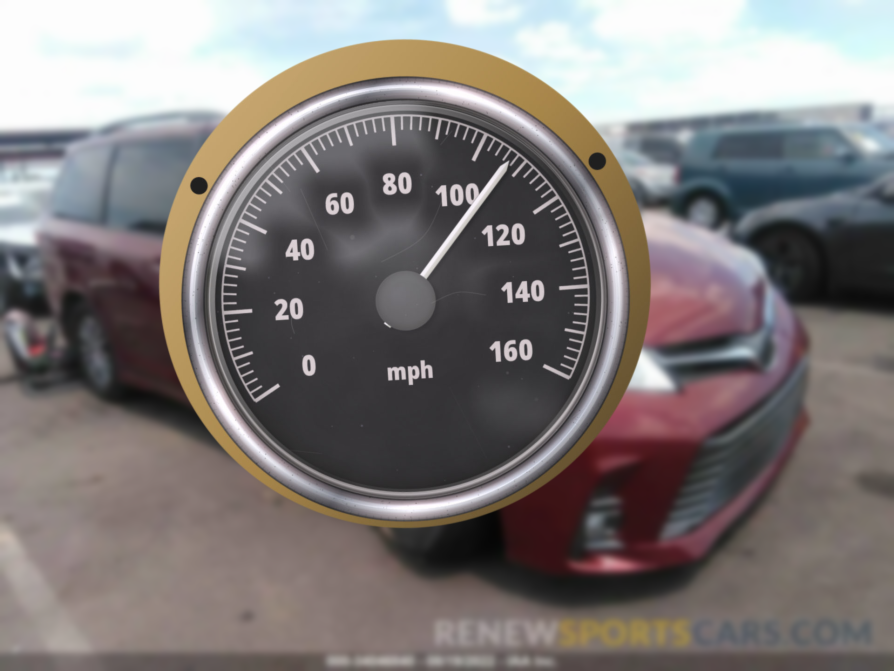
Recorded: 107 mph
